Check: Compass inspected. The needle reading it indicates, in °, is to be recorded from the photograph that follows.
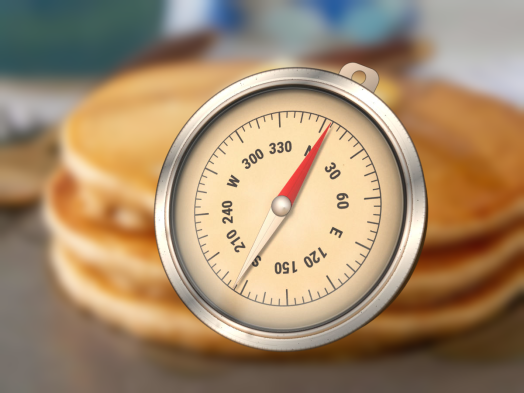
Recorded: 5 °
